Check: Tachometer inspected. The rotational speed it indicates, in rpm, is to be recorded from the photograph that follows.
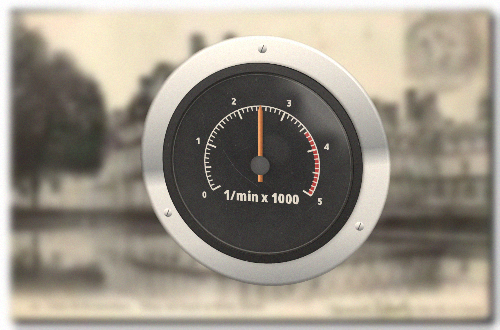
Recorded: 2500 rpm
